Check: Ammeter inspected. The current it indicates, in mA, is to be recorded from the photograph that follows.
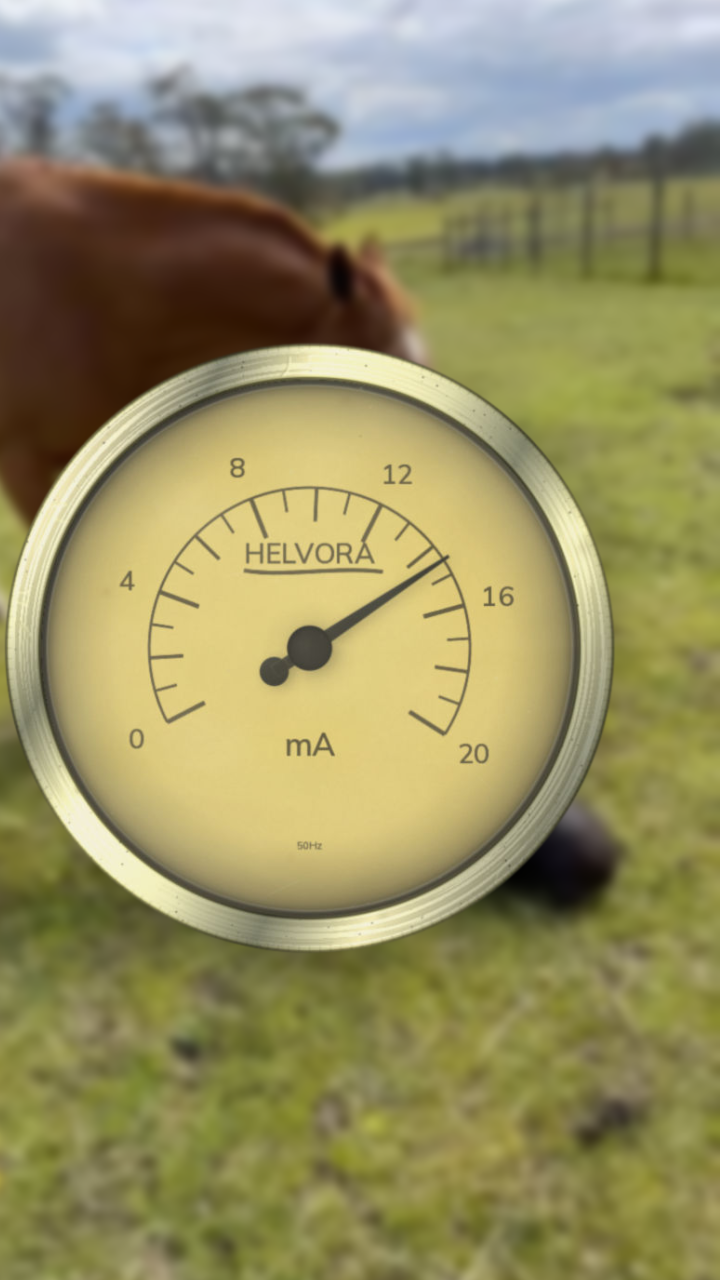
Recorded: 14.5 mA
